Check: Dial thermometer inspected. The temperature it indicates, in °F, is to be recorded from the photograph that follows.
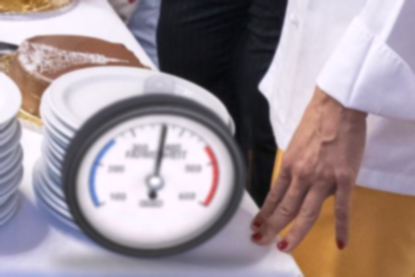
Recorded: 360 °F
